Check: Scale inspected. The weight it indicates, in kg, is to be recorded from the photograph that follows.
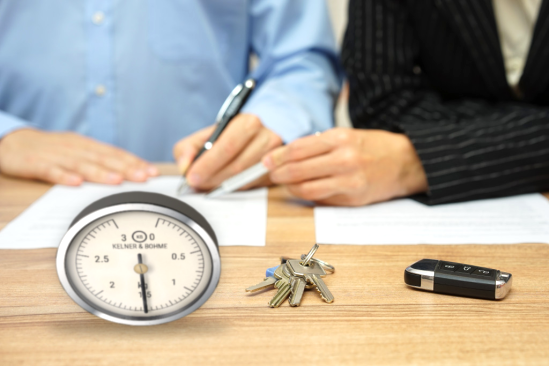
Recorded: 1.5 kg
